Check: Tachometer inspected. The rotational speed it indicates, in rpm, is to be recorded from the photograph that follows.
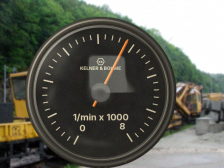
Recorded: 4800 rpm
